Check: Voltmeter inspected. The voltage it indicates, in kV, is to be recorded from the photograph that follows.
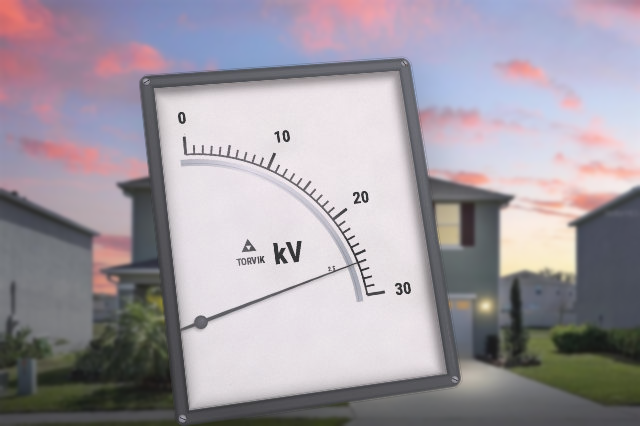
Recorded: 26 kV
